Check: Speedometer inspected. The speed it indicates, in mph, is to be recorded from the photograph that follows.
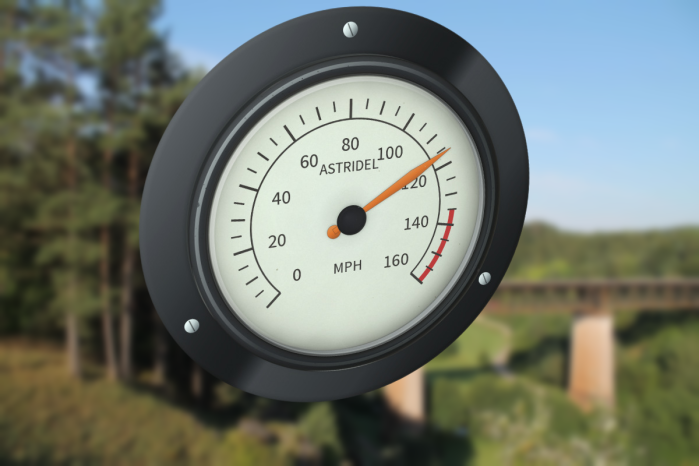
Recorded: 115 mph
